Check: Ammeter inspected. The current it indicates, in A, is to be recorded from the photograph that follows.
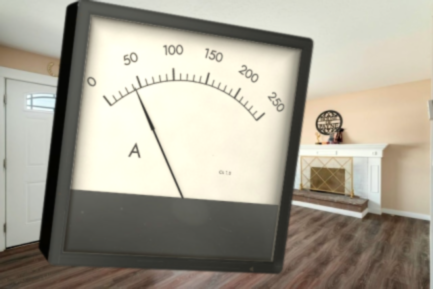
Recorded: 40 A
